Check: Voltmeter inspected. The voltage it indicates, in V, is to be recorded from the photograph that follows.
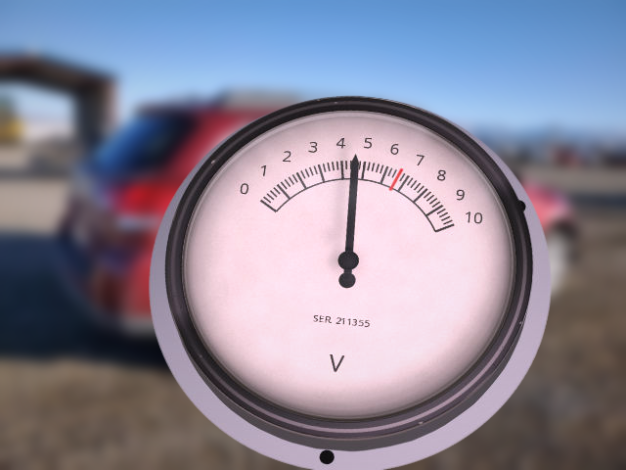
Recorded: 4.6 V
